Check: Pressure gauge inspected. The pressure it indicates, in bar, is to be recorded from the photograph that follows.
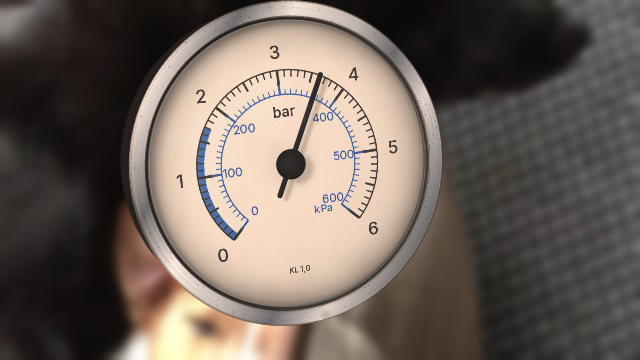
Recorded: 3.6 bar
